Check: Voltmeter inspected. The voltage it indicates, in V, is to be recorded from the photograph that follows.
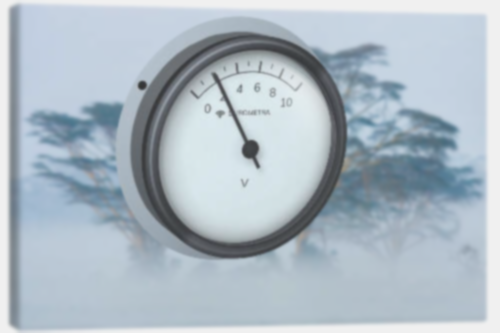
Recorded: 2 V
